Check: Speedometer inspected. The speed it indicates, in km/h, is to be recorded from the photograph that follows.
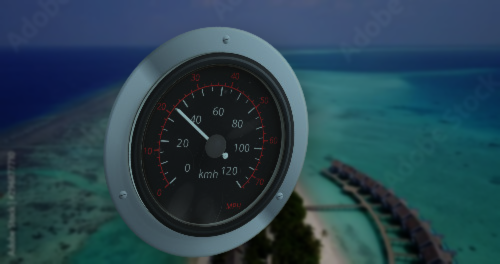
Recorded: 35 km/h
